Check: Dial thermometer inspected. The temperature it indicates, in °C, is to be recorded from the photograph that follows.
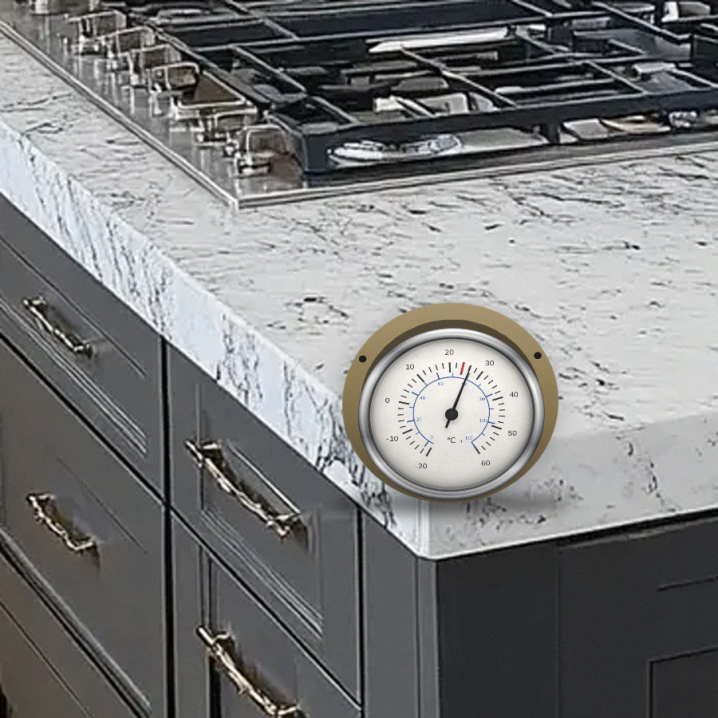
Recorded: 26 °C
